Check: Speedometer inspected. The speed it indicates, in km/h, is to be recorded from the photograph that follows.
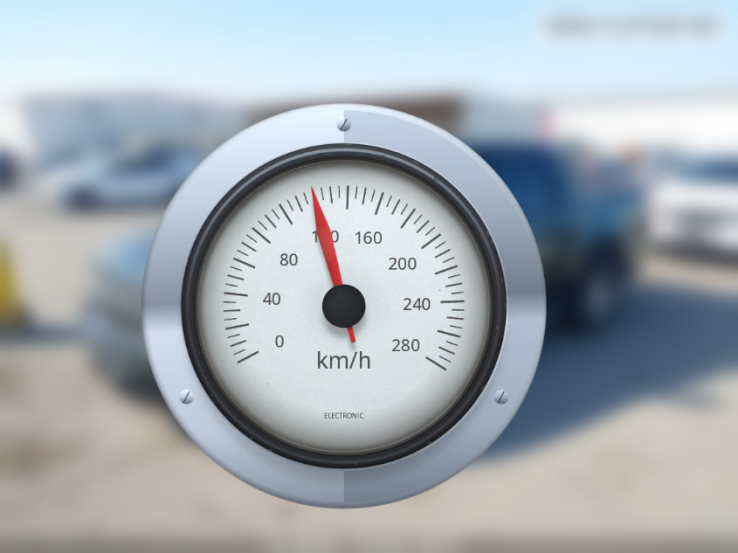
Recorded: 120 km/h
